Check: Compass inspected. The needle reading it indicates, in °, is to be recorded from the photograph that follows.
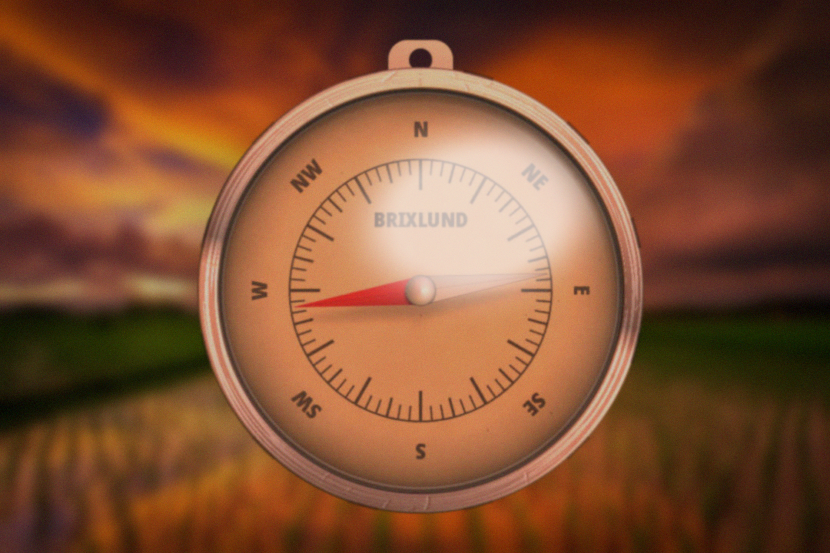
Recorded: 262.5 °
